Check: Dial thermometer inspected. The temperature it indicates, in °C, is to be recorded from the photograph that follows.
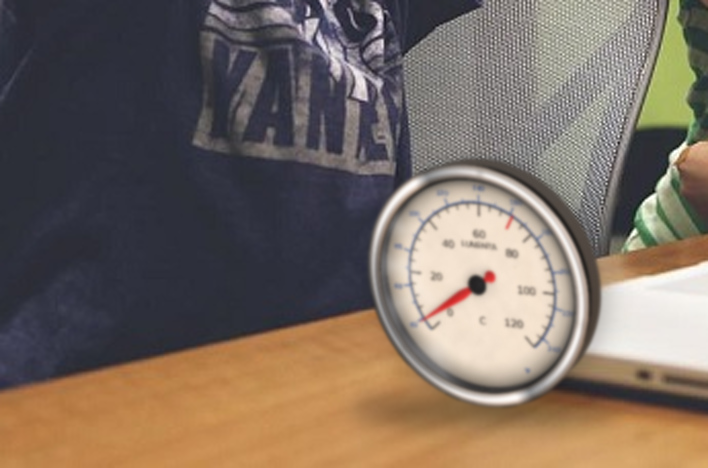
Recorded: 4 °C
